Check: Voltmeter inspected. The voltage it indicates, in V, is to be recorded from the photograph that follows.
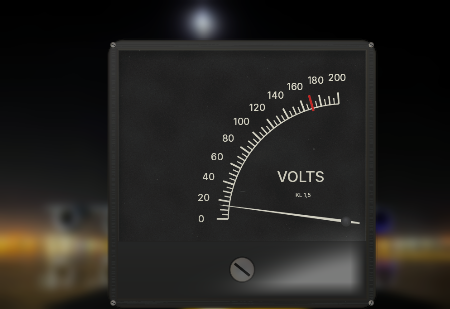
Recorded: 15 V
